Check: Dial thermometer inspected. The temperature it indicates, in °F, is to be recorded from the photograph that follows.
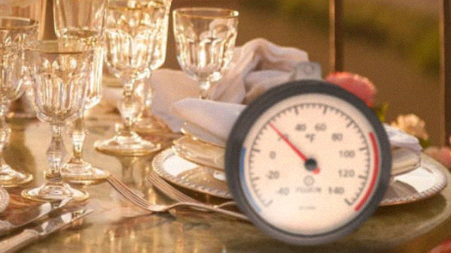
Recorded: 20 °F
